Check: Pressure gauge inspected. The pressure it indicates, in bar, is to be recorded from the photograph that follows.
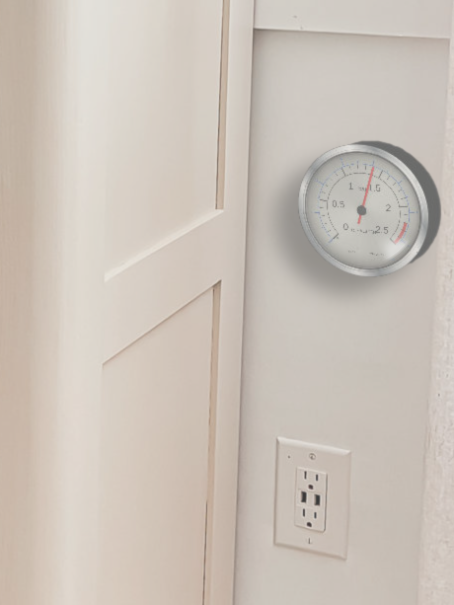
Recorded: 1.4 bar
